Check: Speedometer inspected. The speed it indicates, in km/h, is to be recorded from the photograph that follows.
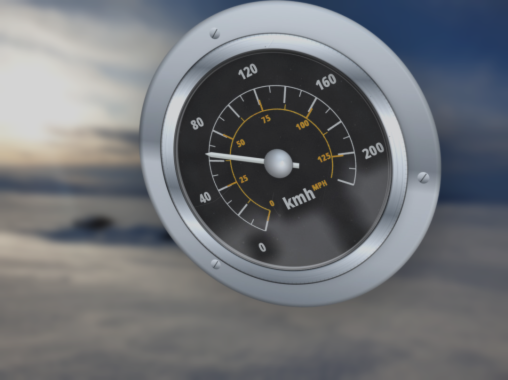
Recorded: 65 km/h
